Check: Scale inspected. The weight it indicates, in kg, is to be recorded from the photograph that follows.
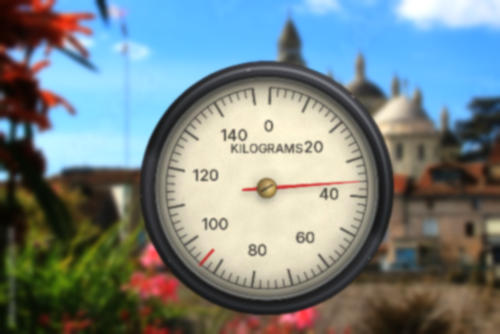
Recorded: 36 kg
